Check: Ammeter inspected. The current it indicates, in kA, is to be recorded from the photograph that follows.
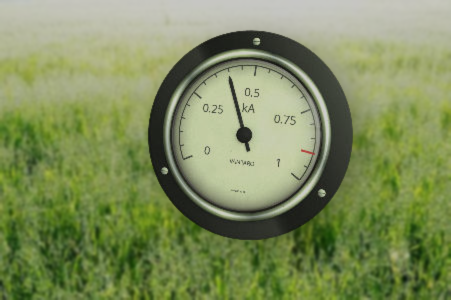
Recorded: 0.4 kA
